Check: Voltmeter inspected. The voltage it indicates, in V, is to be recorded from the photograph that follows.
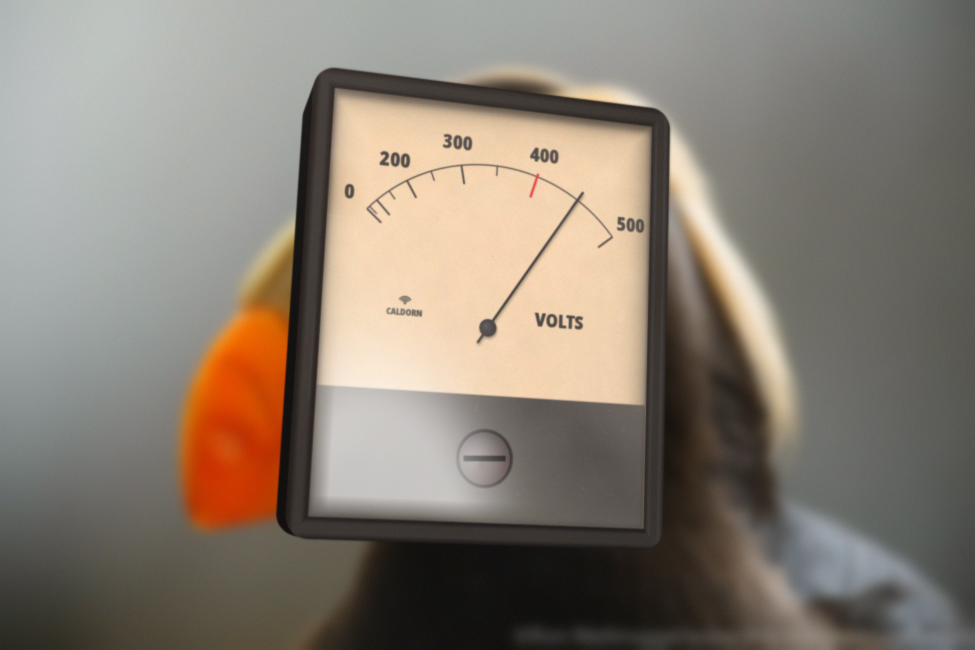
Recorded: 450 V
